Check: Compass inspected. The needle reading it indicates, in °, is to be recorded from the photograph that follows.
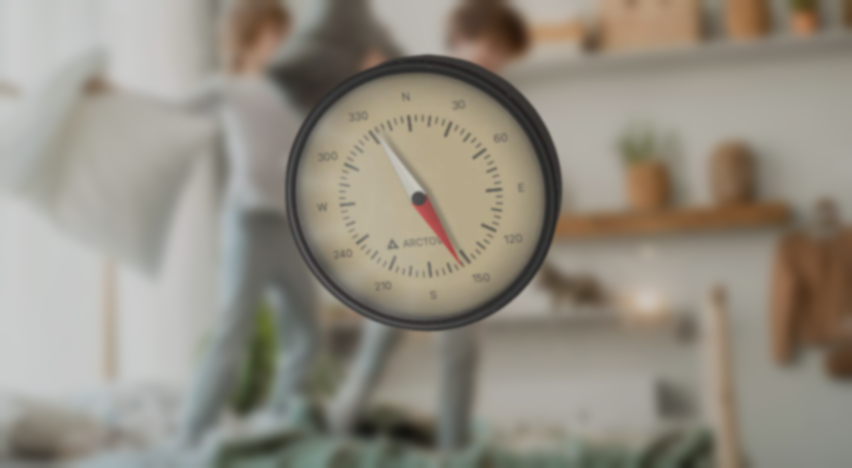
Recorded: 155 °
